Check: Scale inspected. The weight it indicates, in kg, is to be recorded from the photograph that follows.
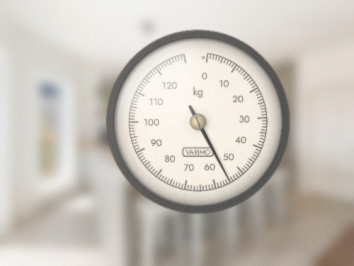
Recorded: 55 kg
